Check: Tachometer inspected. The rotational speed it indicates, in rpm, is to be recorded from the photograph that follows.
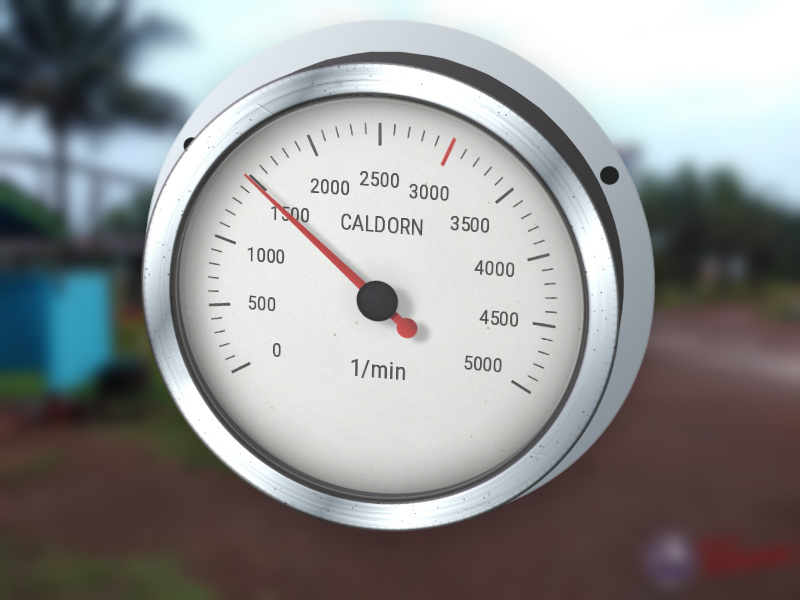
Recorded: 1500 rpm
